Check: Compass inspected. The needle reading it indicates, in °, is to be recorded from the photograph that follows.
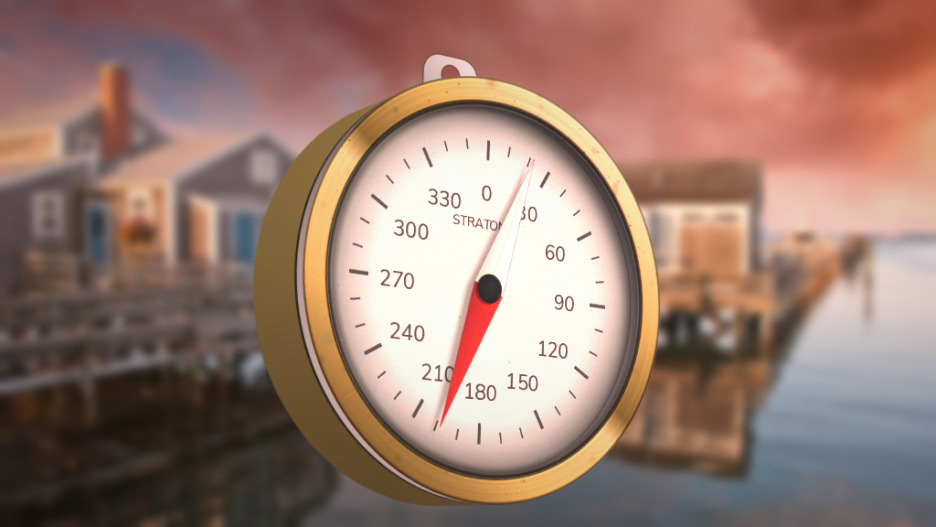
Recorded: 200 °
